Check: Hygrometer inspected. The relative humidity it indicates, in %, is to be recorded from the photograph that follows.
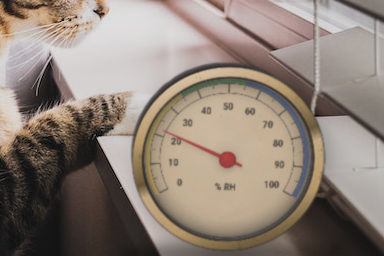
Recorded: 22.5 %
